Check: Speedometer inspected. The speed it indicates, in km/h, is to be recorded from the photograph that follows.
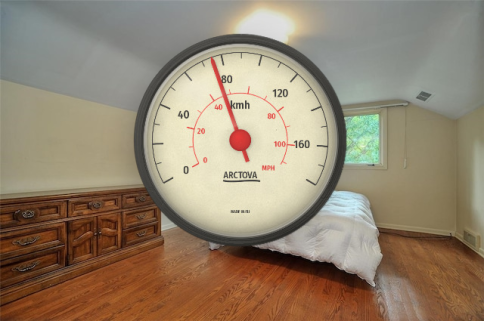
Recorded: 75 km/h
